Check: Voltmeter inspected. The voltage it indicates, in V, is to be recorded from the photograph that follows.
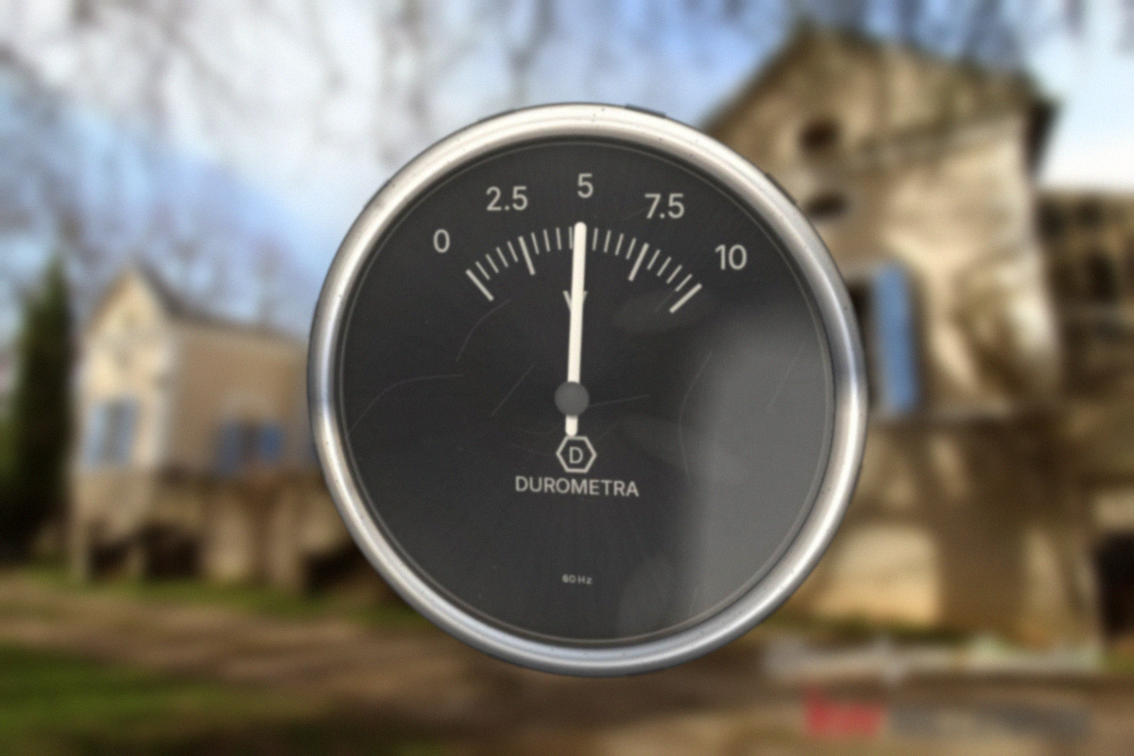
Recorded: 5 V
